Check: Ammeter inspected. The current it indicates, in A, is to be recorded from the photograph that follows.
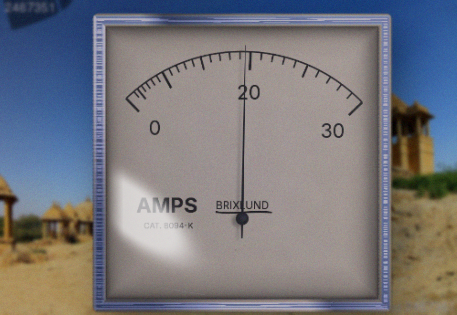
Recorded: 19.5 A
